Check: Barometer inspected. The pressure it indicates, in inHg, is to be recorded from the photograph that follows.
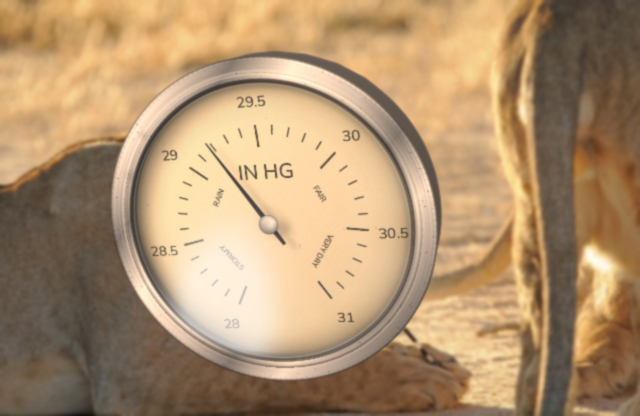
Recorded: 29.2 inHg
